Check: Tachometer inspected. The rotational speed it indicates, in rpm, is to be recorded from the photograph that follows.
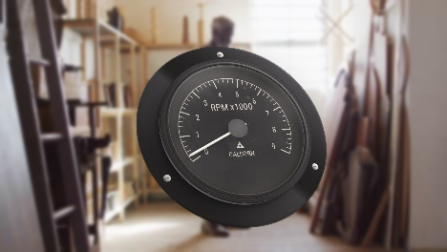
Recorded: 200 rpm
